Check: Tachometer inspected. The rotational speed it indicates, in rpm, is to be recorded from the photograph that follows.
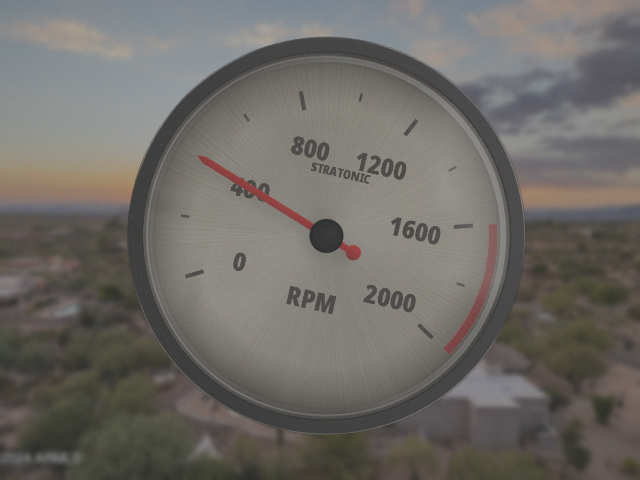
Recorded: 400 rpm
